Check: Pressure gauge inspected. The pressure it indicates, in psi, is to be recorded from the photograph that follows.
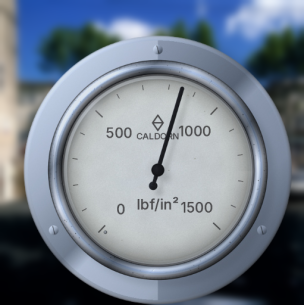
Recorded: 850 psi
